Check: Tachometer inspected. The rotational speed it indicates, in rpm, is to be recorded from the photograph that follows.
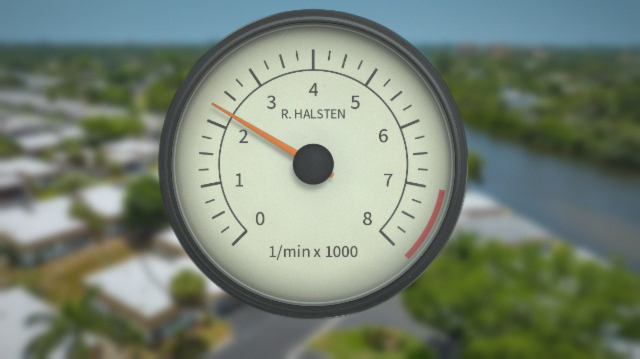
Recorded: 2250 rpm
